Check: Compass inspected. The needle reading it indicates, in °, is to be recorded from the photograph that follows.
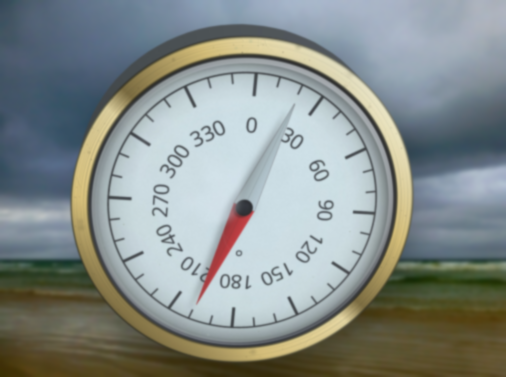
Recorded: 200 °
